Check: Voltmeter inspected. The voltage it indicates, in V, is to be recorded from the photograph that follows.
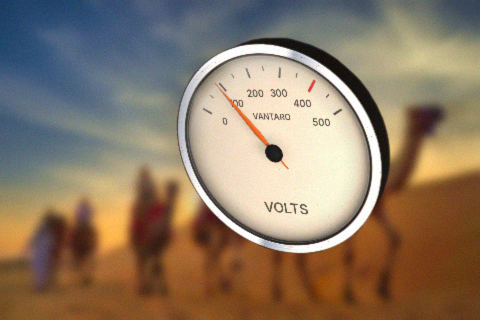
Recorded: 100 V
